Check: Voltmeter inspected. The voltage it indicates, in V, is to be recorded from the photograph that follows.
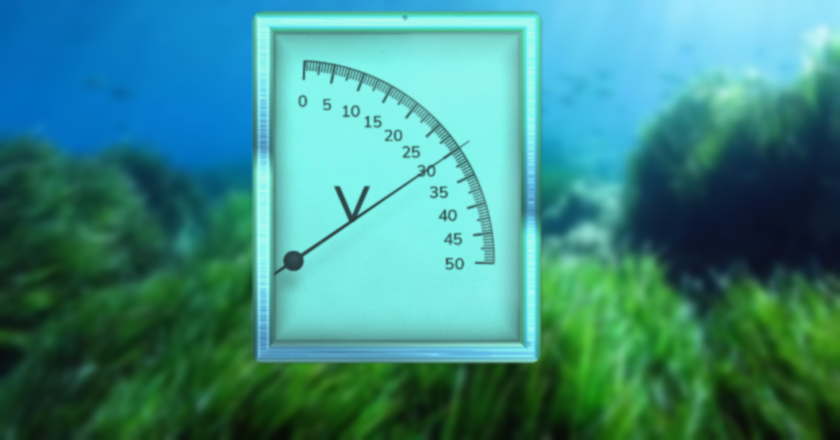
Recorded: 30 V
